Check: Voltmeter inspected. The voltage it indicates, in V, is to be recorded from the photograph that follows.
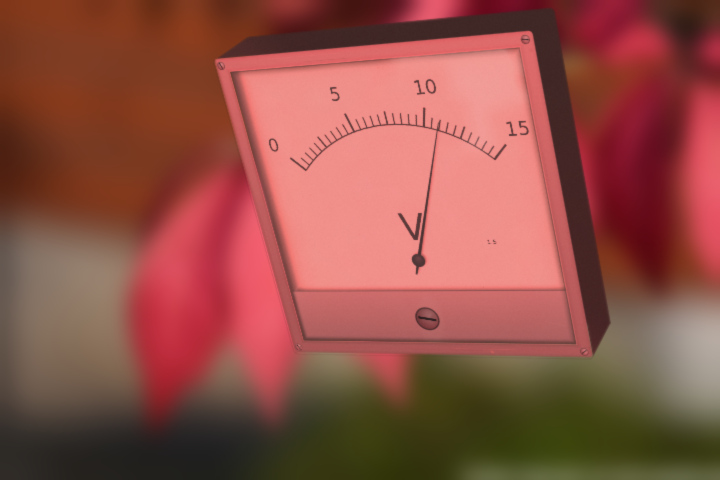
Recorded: 11 V
